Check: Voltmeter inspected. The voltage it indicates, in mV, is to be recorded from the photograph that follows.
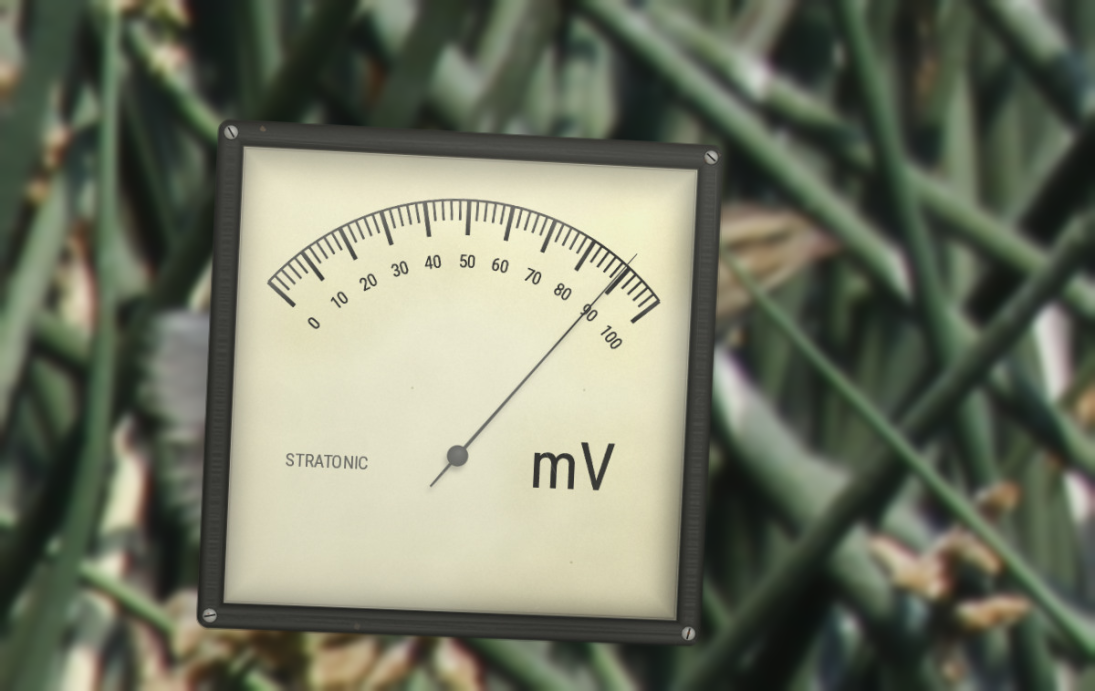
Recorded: 89 mV
